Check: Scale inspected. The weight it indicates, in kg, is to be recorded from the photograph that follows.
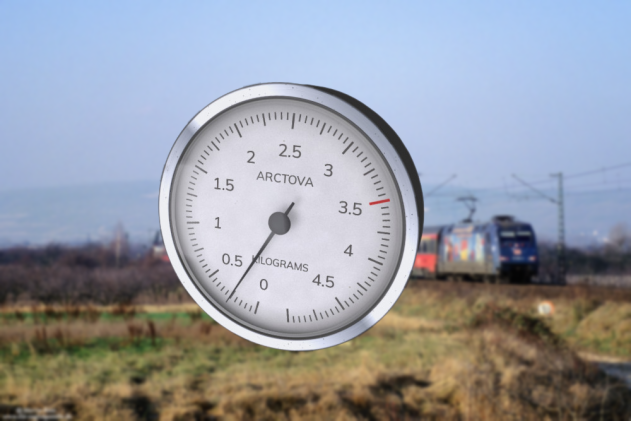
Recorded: 0.25 kg
